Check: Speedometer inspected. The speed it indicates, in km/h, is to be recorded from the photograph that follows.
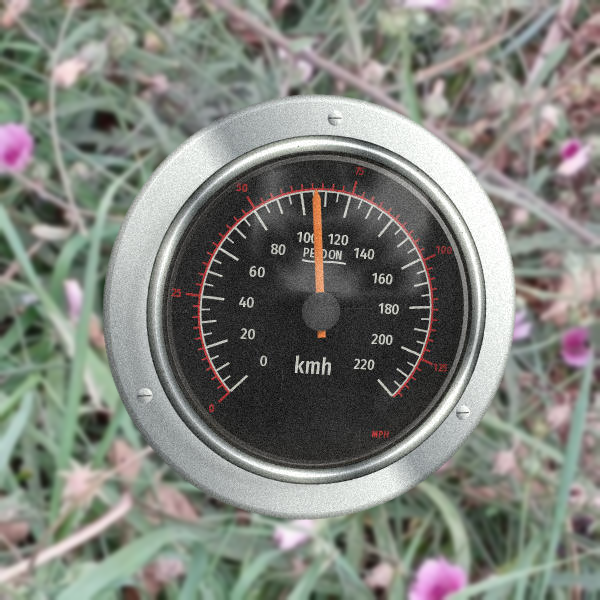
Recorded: 105 km/h
